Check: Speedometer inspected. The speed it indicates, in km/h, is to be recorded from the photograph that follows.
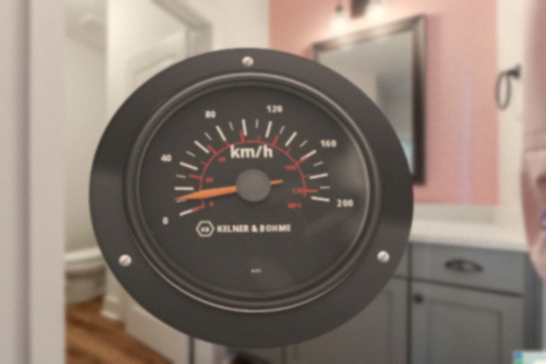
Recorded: 10 km/h
